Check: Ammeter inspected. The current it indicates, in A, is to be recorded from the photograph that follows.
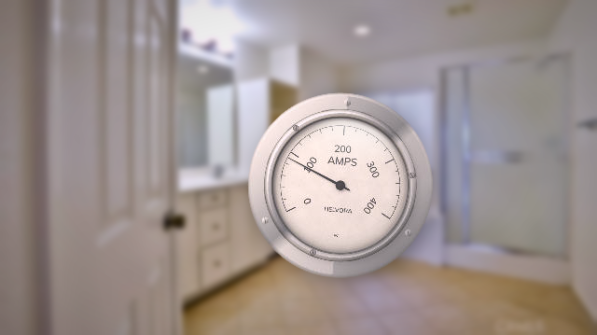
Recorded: 90 A
